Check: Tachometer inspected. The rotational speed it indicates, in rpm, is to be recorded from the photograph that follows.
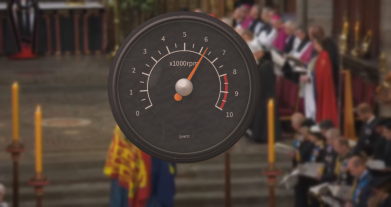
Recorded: 6250 rpm
